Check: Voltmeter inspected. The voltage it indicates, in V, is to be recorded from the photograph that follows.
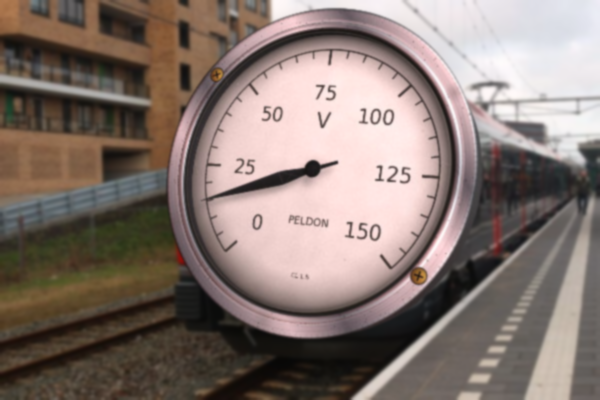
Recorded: 15 V
